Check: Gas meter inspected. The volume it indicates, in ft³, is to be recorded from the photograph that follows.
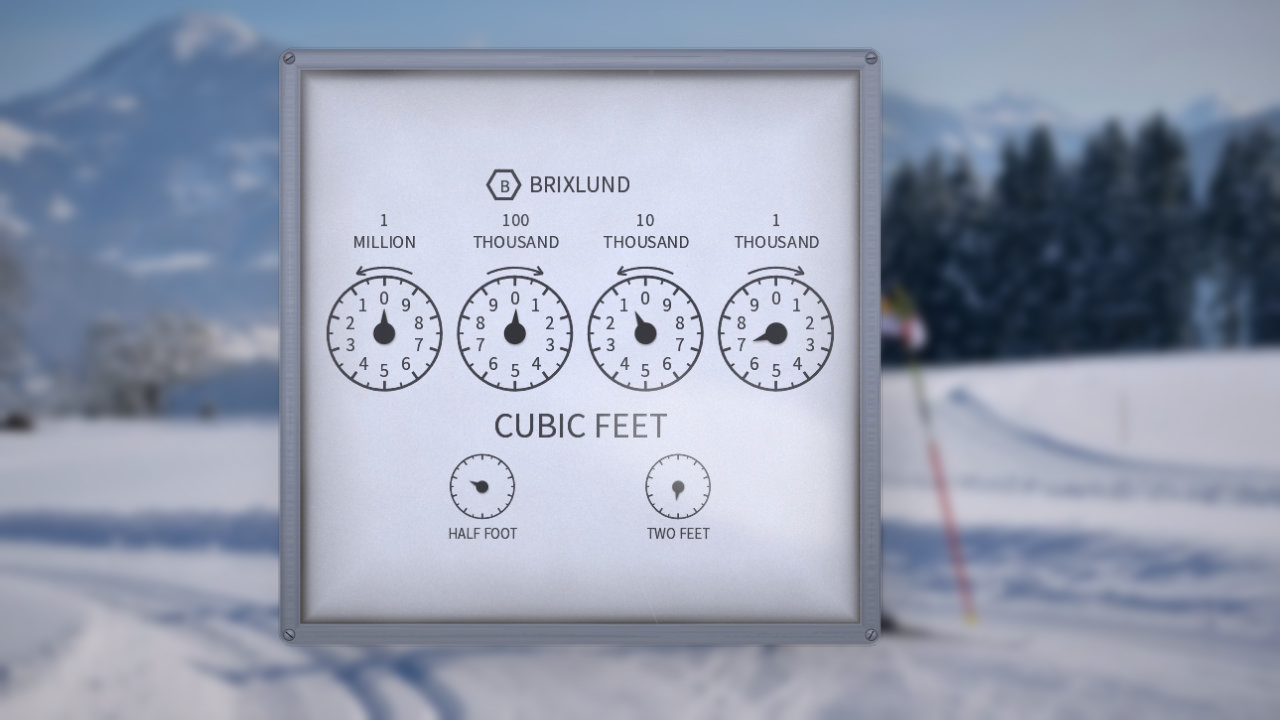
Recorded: 700 ft³
